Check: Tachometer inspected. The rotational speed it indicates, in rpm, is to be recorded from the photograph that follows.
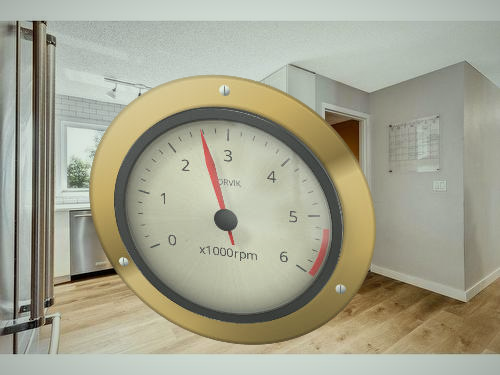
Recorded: 2600 rpm
